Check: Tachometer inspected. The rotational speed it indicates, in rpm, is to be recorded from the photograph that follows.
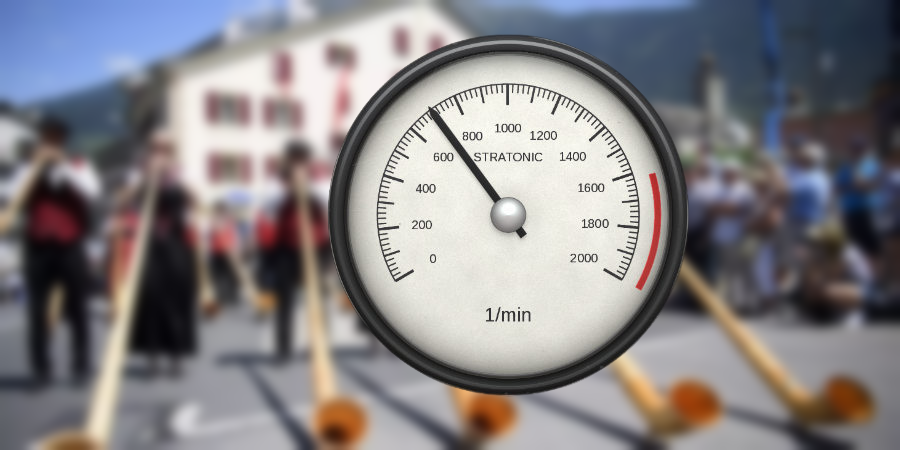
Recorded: 700 rpm
